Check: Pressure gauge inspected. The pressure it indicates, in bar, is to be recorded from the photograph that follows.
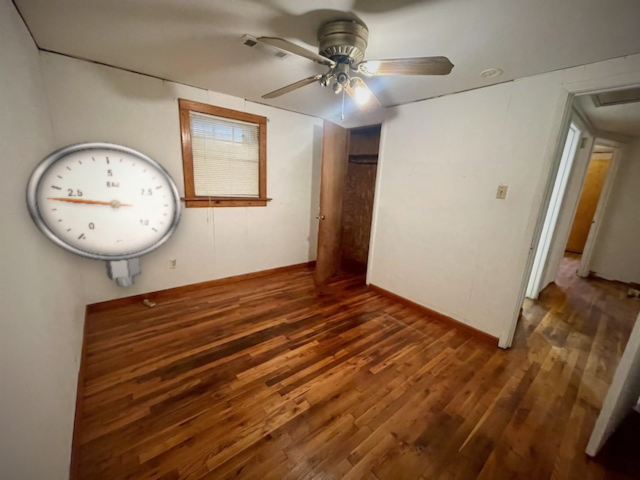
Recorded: 2 bar
